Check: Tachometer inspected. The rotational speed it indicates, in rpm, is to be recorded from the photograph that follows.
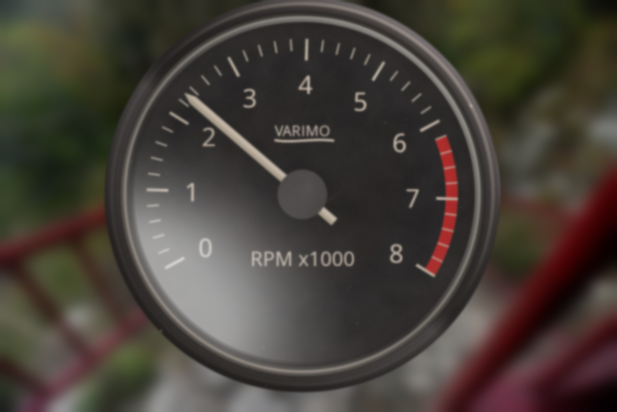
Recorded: 2300 rpm
